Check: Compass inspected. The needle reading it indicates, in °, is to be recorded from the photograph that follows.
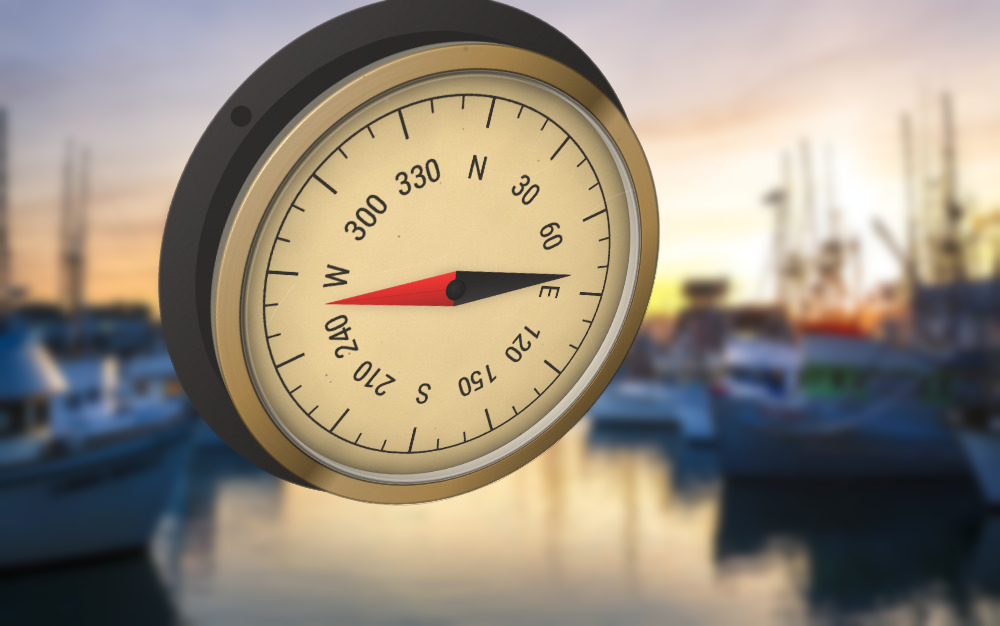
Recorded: 260 °
